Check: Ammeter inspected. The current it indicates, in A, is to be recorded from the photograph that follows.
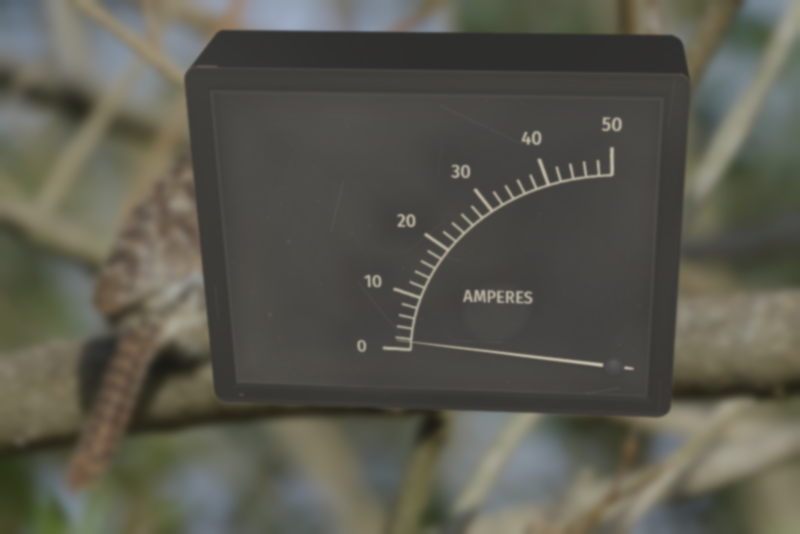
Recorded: 2 A
